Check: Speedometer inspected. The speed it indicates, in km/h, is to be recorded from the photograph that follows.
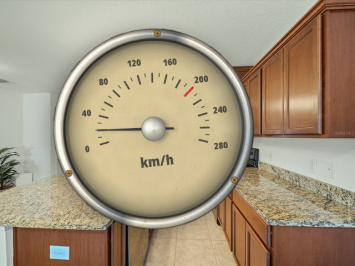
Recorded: 20 km/h
